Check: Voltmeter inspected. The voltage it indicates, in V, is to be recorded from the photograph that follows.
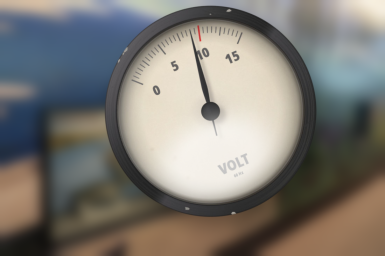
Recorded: 9 V
